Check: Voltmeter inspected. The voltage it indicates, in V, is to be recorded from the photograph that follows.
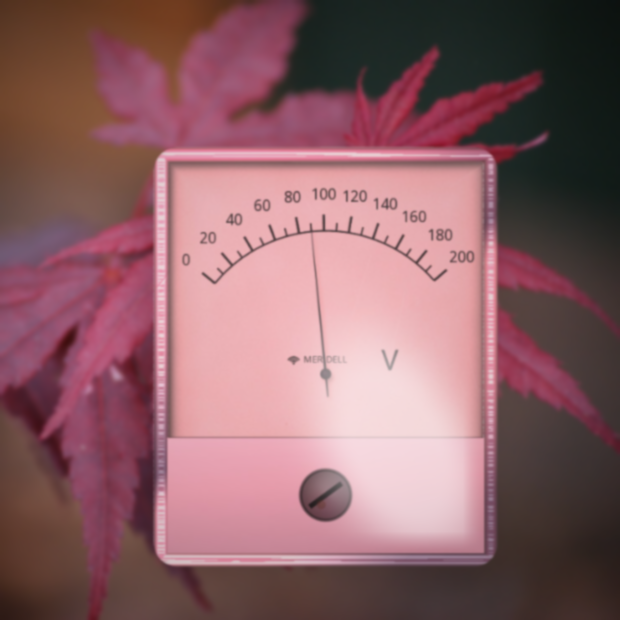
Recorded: 90 V
